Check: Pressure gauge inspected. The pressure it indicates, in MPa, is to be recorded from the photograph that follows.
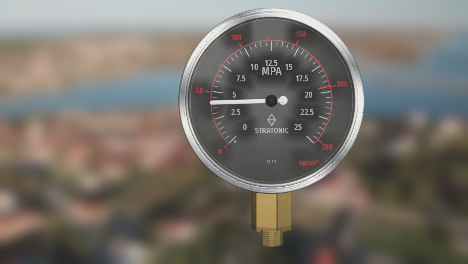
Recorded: 4 MPa
